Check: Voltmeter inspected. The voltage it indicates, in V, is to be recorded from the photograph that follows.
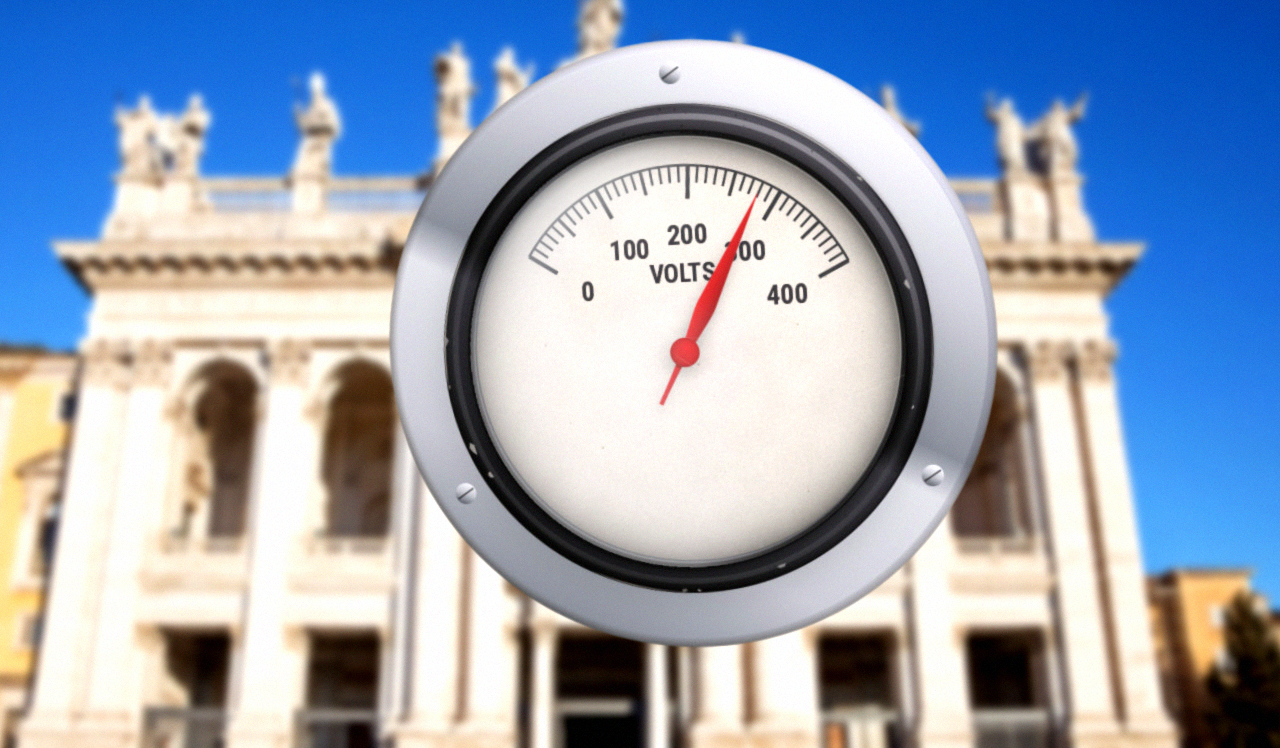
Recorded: 280 V
